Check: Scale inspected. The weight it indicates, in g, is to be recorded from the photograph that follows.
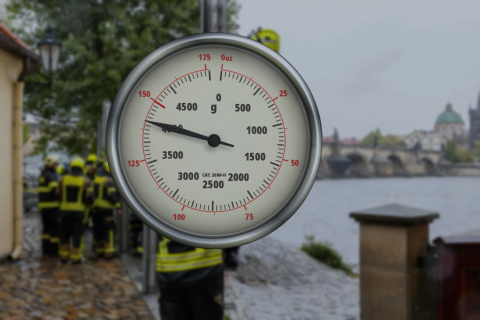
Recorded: 4000 g
